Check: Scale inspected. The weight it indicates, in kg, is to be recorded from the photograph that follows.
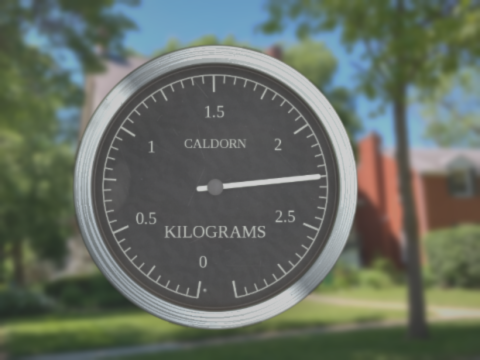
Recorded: 2.25 kg
